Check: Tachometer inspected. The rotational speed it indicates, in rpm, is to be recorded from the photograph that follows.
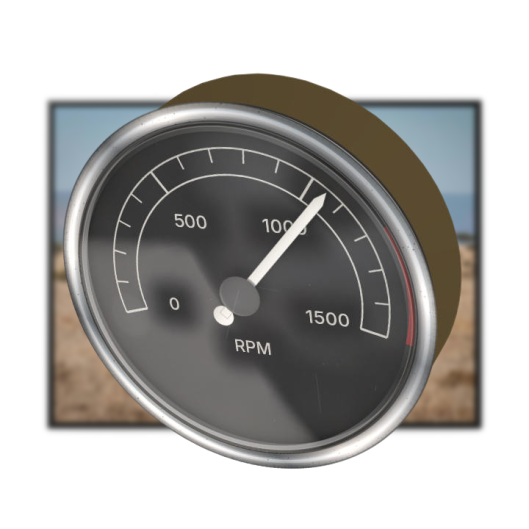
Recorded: 1050 rpm
